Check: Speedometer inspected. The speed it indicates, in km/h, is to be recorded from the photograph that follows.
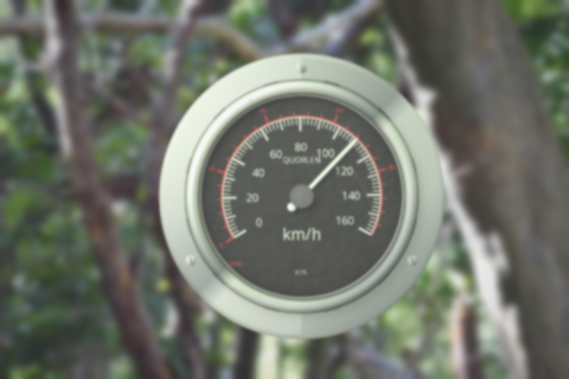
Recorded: 110 km/h
